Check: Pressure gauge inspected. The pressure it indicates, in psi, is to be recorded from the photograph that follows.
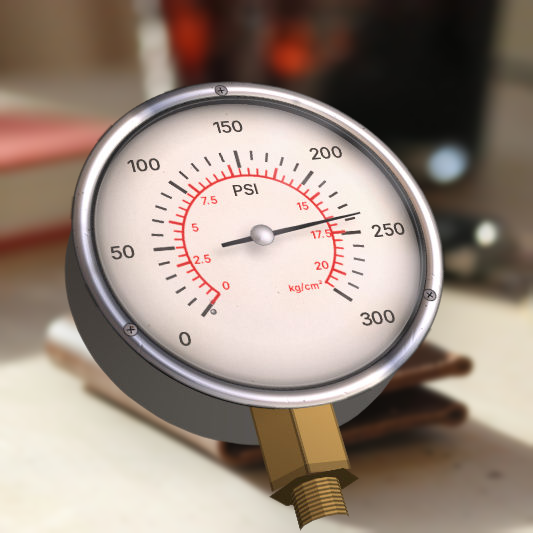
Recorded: 240 psi
